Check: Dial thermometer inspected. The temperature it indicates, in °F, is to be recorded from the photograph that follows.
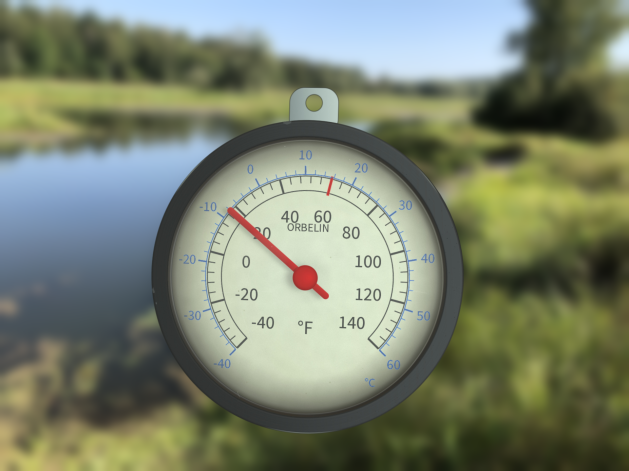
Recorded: 18 °F
